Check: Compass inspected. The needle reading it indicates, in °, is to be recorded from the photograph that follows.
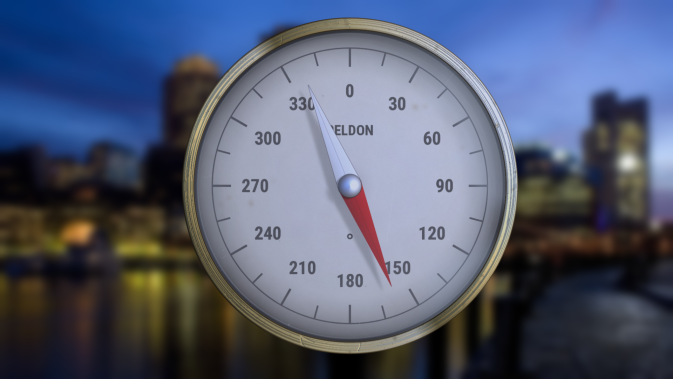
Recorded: 157.5 °
